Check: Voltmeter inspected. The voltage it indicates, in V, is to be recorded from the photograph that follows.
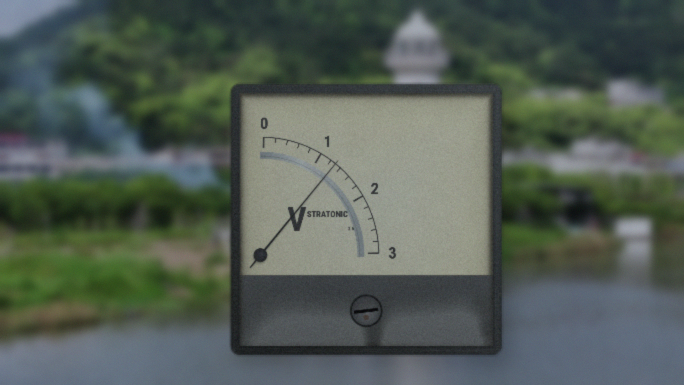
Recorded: 1.3 V
